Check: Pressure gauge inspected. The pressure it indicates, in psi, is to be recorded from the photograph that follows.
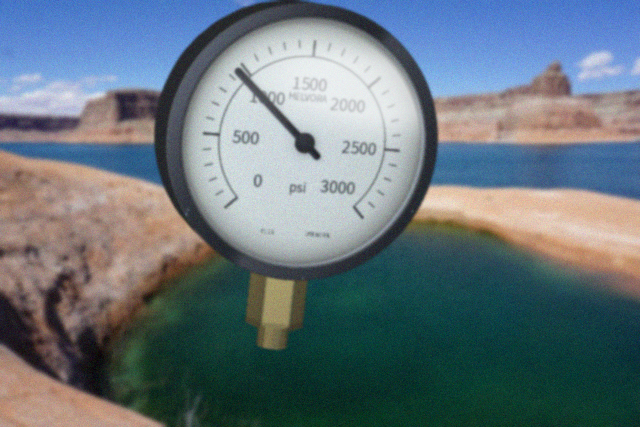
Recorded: 950 psi
